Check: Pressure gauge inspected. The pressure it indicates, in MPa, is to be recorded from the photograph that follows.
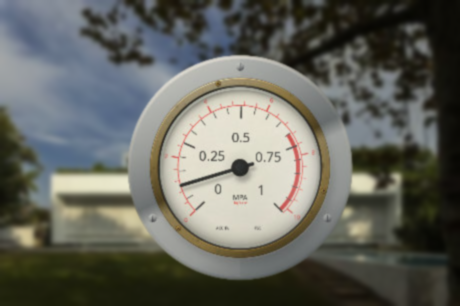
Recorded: 0.1 MPa
